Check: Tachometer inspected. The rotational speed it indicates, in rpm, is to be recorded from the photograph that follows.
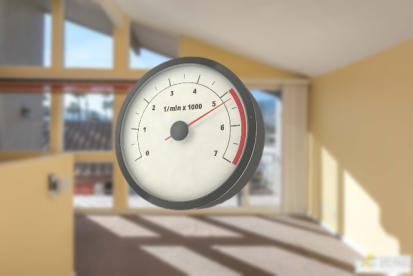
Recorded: 5250 rpm
